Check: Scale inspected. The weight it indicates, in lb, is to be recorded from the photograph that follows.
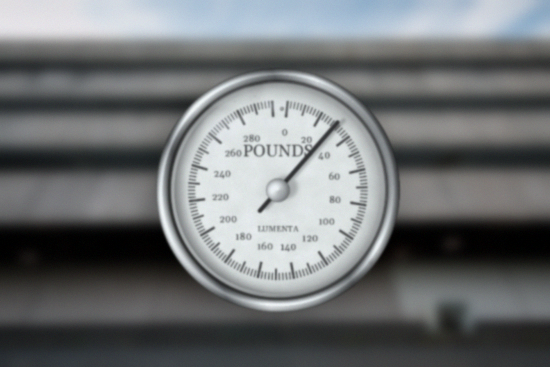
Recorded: 30 lb
